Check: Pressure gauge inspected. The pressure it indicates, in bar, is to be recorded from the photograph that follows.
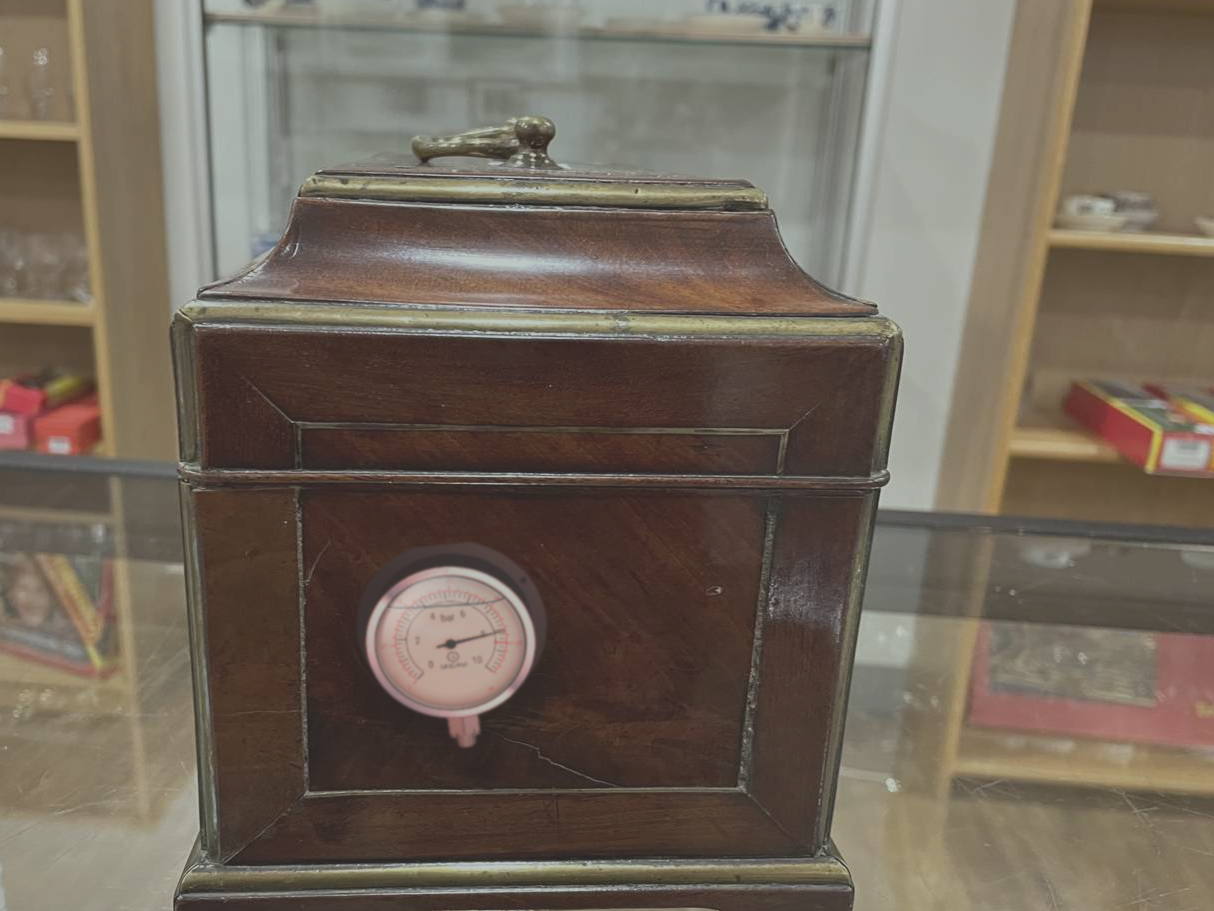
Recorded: 8 bar
